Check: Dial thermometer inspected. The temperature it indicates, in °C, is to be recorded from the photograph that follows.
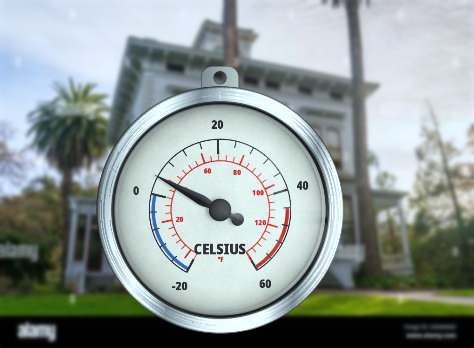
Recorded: 4 °C
